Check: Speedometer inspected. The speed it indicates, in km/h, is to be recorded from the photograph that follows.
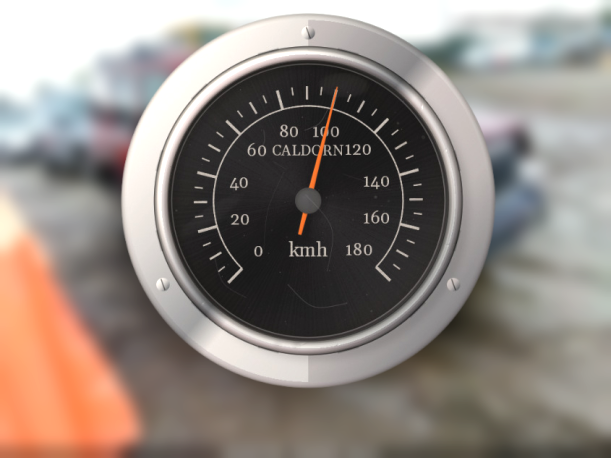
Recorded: 100 km/h
